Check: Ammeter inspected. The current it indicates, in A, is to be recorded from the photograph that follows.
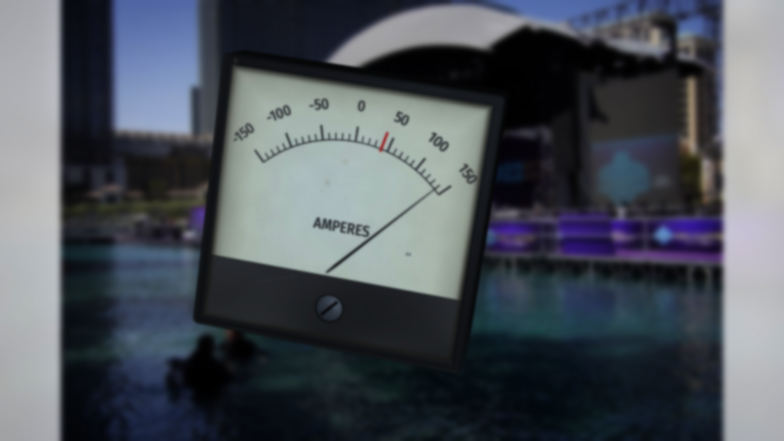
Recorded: 140 A
